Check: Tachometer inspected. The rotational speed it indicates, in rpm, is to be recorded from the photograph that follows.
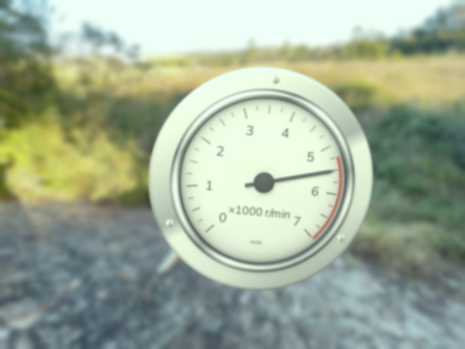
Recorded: 5500 rpm
